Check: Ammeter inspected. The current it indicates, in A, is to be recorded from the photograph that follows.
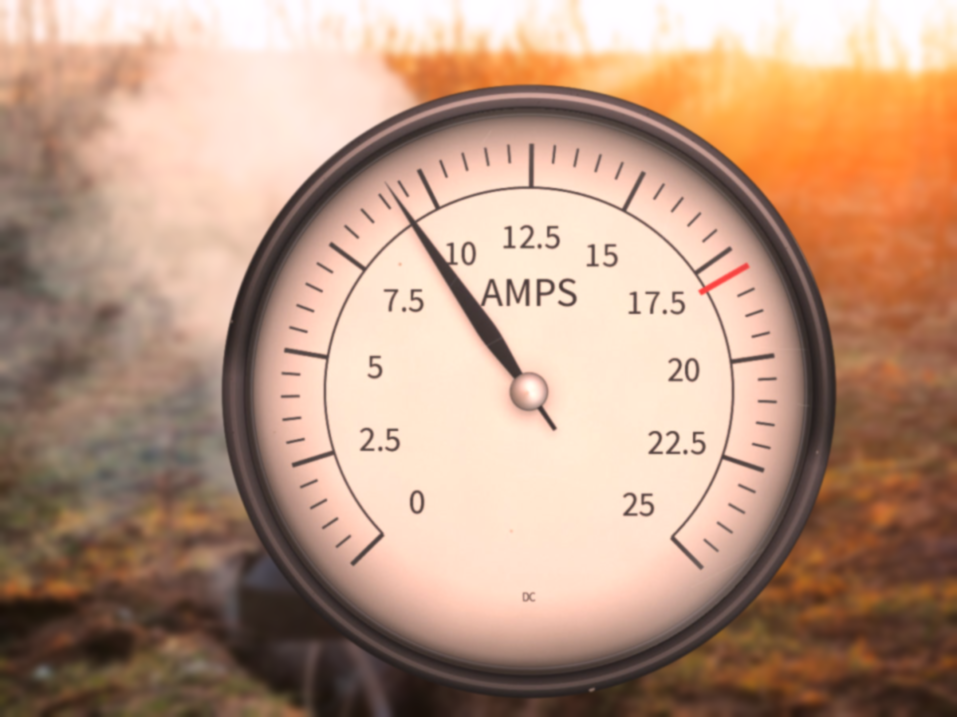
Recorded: 9.25 A
